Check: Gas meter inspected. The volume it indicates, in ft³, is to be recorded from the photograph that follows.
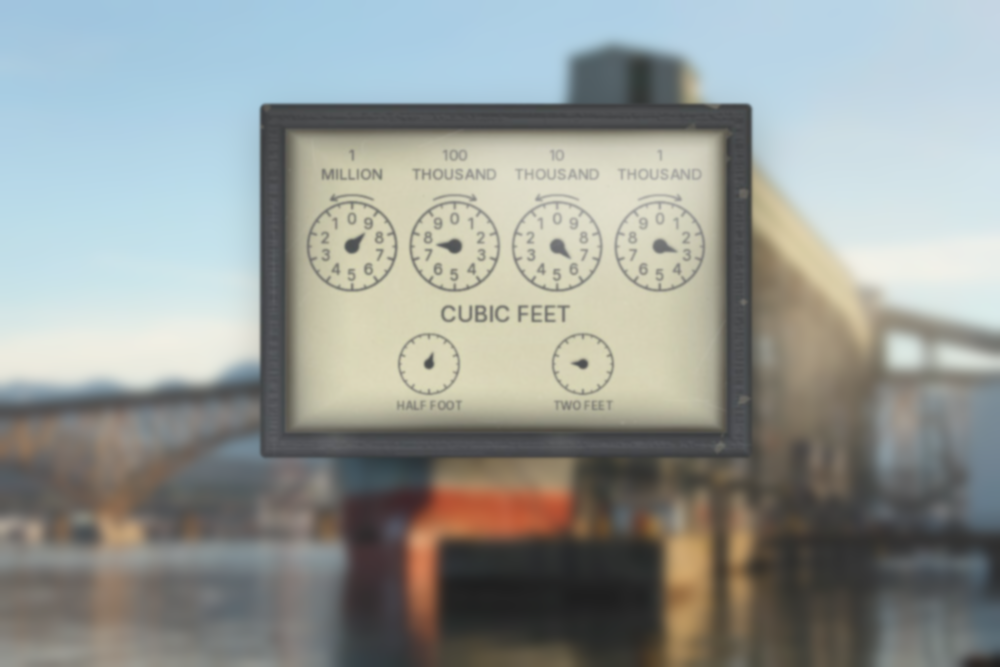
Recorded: 876300 ft³
